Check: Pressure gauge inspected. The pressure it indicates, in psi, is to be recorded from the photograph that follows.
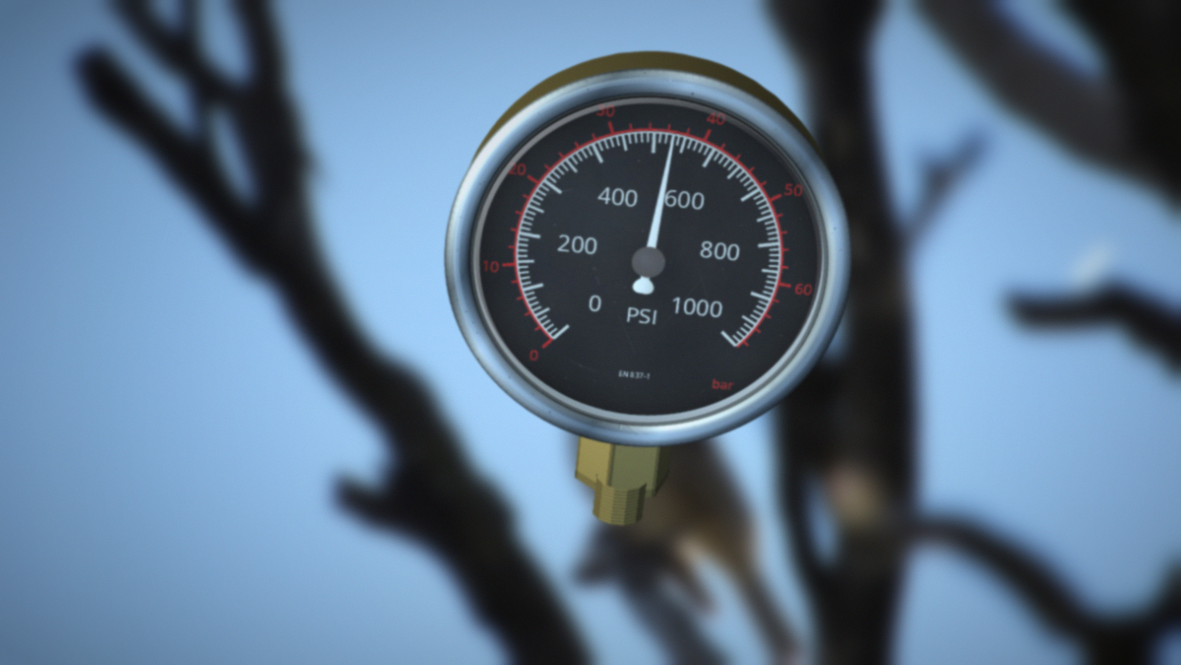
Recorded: 530 psi
